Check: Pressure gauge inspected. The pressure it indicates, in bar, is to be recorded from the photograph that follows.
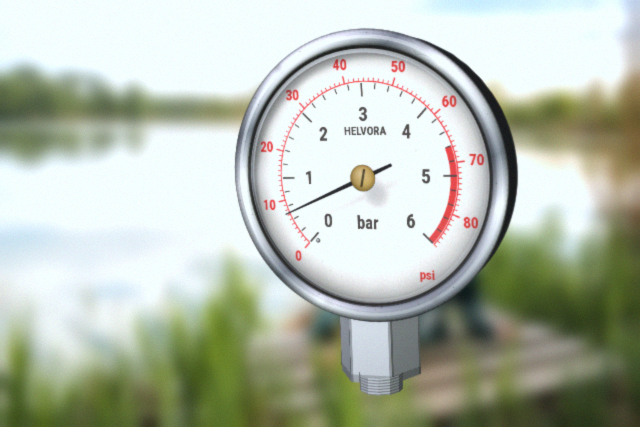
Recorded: 0.5 bar
